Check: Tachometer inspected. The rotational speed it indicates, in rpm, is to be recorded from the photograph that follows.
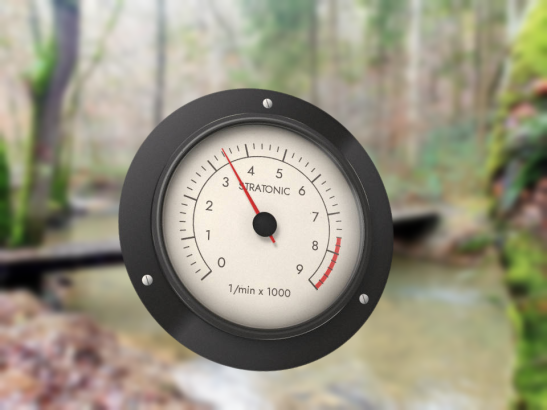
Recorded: 3400 rpm
